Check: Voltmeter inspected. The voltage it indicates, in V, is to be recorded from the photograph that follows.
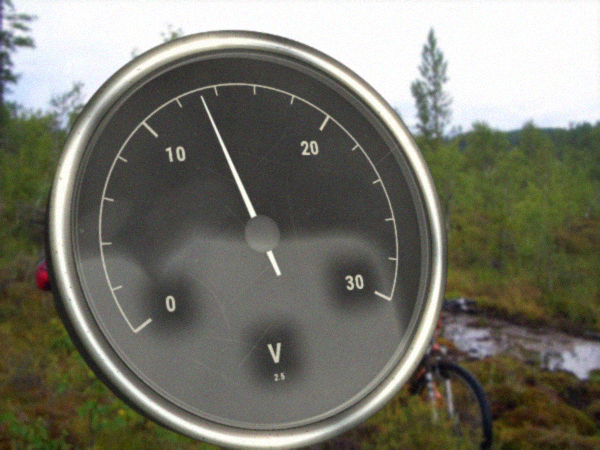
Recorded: 13 V
